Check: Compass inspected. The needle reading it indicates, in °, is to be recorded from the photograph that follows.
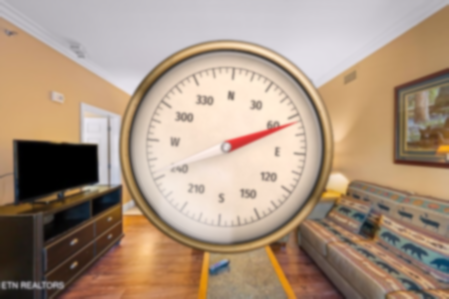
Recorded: 65 °
